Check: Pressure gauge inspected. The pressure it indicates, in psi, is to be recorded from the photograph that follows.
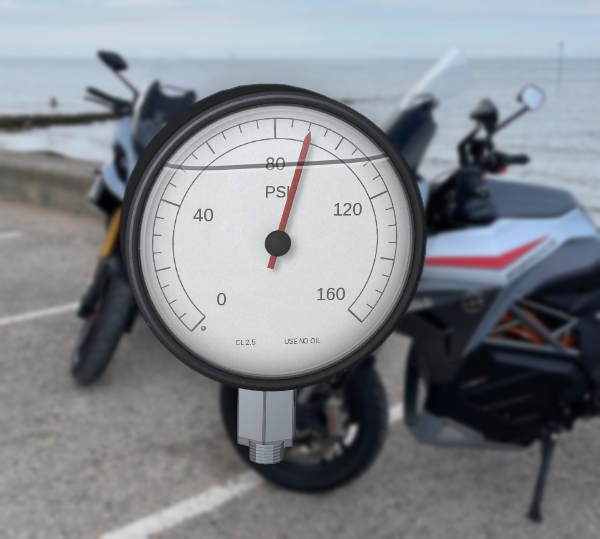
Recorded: 90 psi
